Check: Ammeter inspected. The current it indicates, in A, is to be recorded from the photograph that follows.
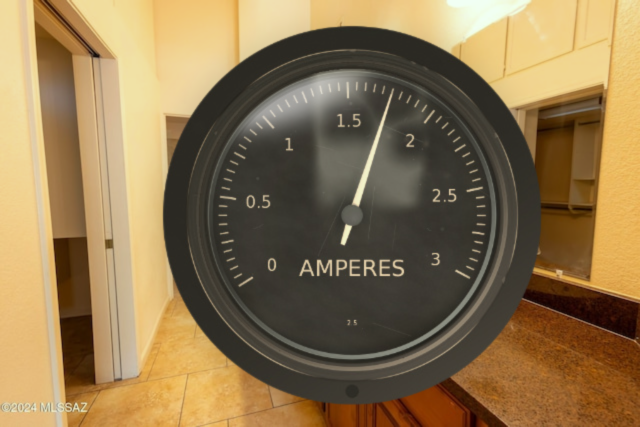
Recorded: 1.75 A
